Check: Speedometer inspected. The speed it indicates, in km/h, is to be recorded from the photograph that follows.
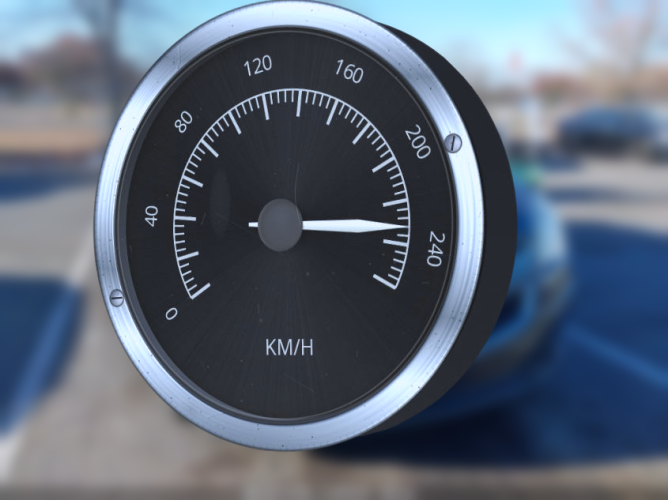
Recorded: 232 km/h
